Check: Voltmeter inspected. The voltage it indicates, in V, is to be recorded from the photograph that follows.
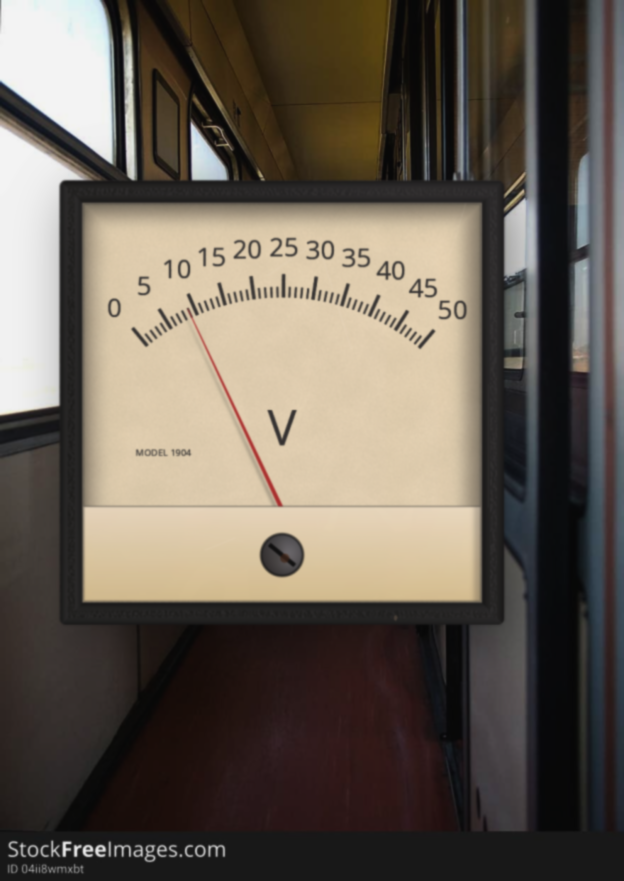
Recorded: 9 V
